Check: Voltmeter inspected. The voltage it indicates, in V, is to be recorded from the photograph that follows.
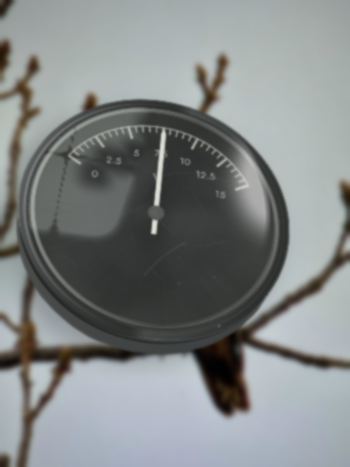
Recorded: 7.5 V
